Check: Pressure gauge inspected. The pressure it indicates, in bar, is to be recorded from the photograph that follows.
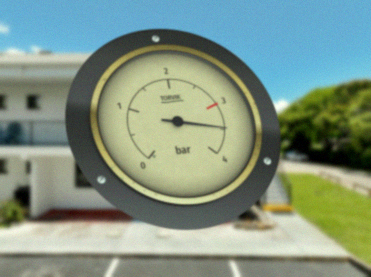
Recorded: 3.5 bar
